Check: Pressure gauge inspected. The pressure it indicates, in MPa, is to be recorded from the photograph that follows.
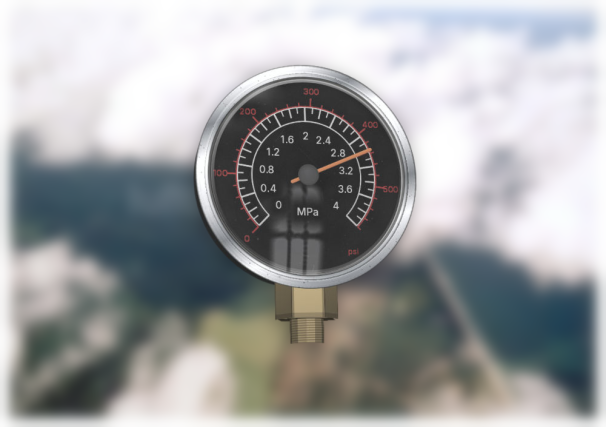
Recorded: 3 MPa
